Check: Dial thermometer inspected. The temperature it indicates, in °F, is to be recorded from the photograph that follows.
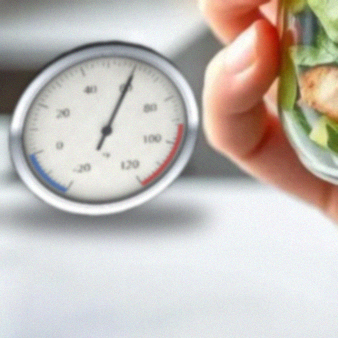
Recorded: 60 °F
